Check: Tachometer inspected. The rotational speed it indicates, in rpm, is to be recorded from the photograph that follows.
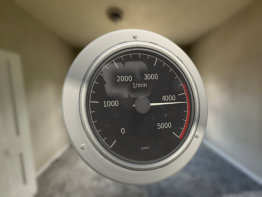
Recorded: 4200 rpm
